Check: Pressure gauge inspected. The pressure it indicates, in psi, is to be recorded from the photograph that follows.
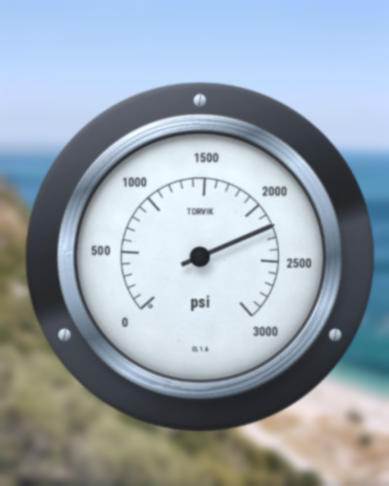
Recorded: 2200 psi
